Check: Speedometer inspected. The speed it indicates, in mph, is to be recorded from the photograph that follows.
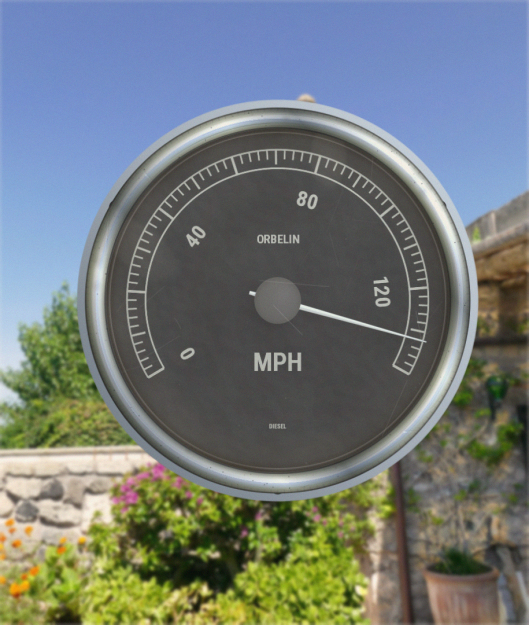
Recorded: 132 mph
